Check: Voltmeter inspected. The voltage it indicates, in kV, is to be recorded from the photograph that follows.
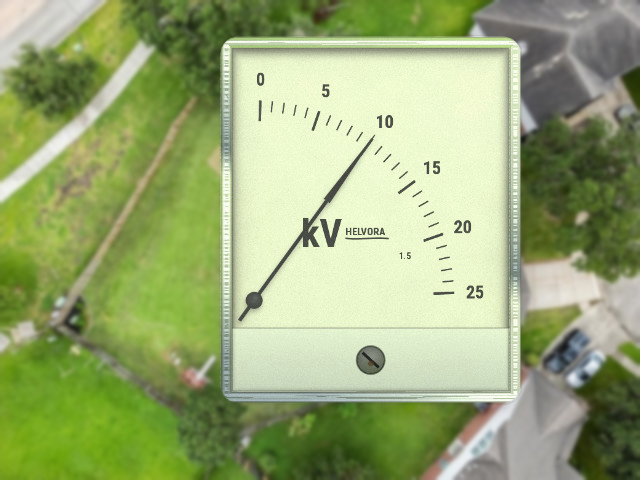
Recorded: 10 kV
